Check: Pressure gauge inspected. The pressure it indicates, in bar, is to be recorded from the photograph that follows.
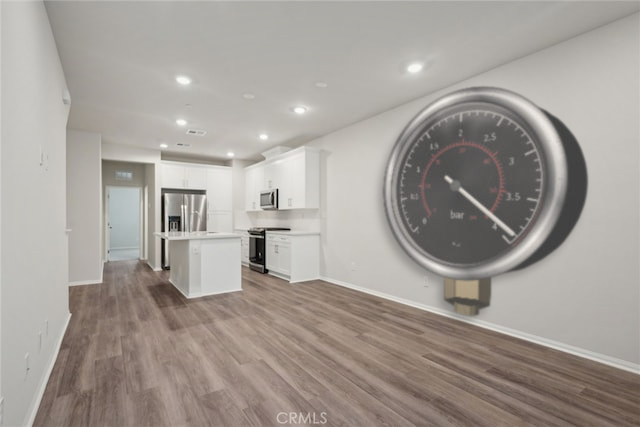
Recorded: 3.9 bar
